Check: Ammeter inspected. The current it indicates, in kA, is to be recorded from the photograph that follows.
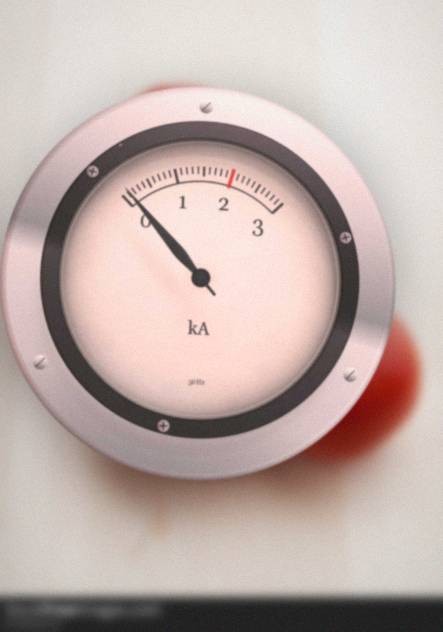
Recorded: 0.1 kA
